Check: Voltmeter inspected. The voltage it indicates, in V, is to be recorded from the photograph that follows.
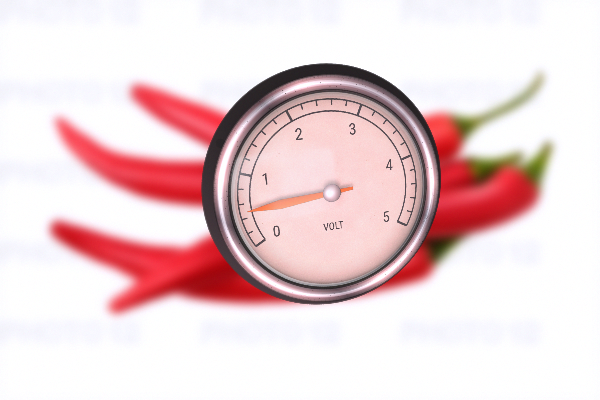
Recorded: 0.5 V
